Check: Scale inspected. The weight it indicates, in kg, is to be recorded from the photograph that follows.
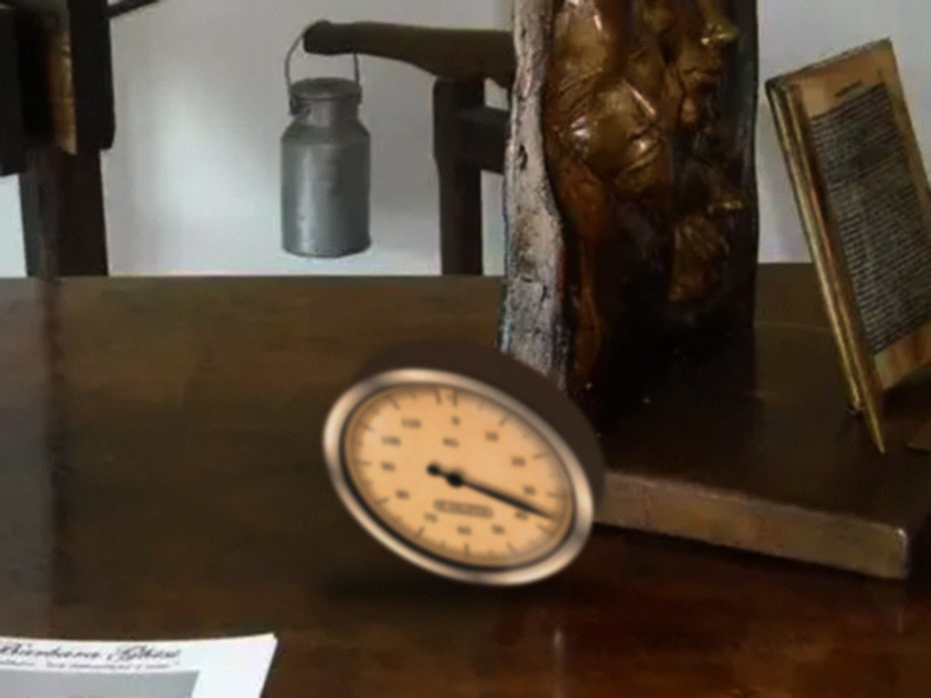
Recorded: 35 kg
